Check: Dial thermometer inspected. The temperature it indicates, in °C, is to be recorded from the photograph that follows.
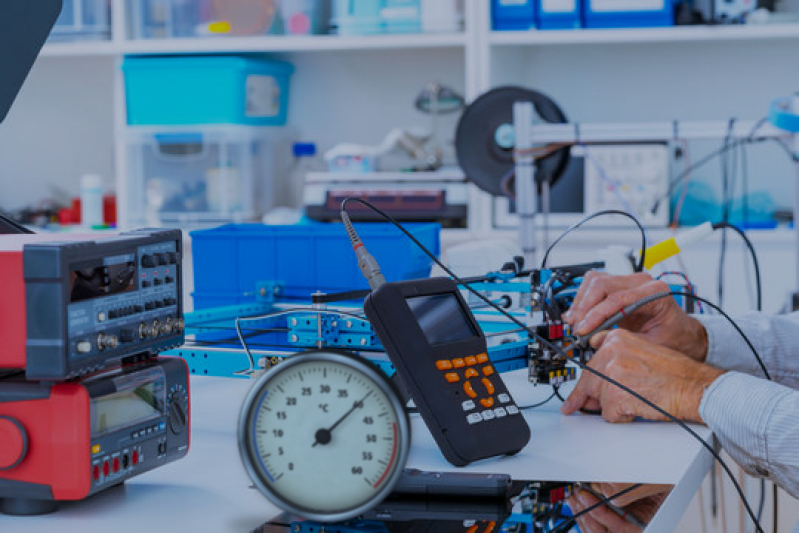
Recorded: 40 °C
